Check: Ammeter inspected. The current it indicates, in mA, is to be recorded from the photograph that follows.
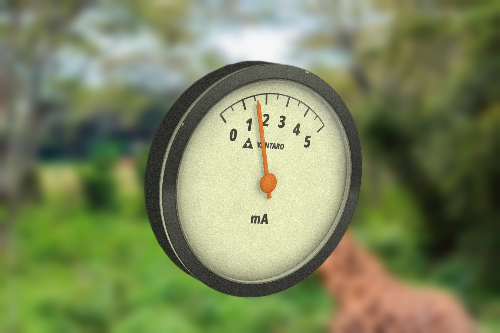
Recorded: 1.5 mA
